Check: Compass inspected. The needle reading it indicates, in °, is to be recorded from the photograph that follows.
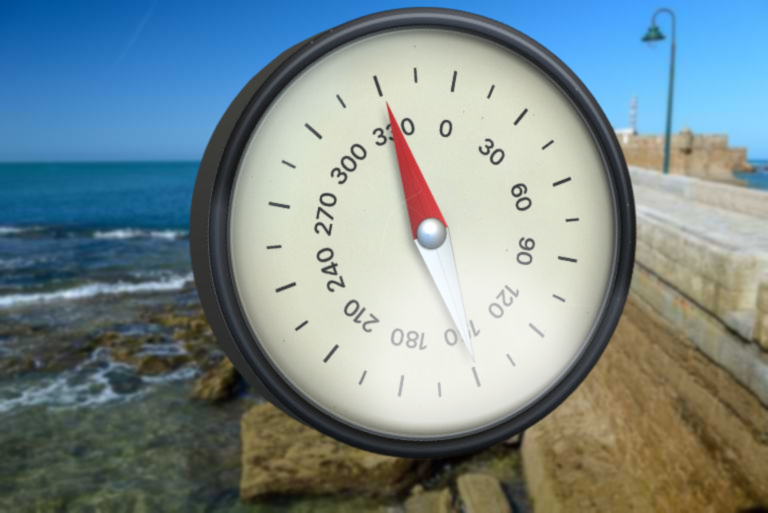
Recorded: 330 °
